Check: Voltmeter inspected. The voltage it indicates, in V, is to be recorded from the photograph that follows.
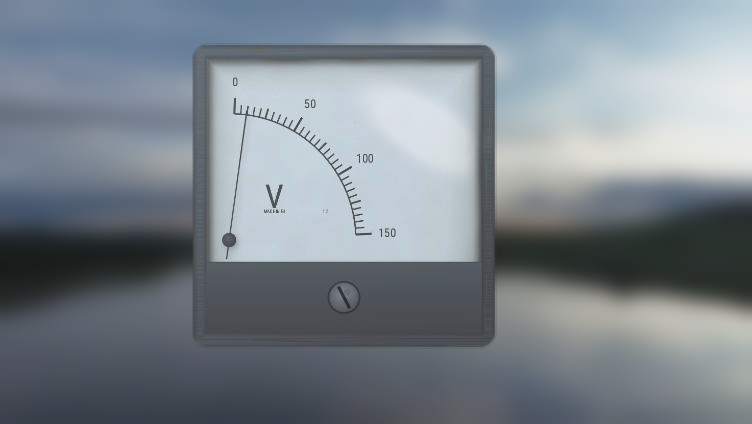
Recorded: 10 V
